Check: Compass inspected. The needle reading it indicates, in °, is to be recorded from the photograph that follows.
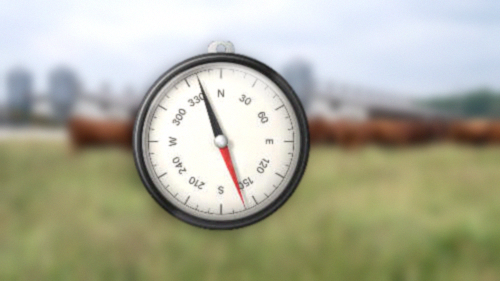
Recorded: 160 °
